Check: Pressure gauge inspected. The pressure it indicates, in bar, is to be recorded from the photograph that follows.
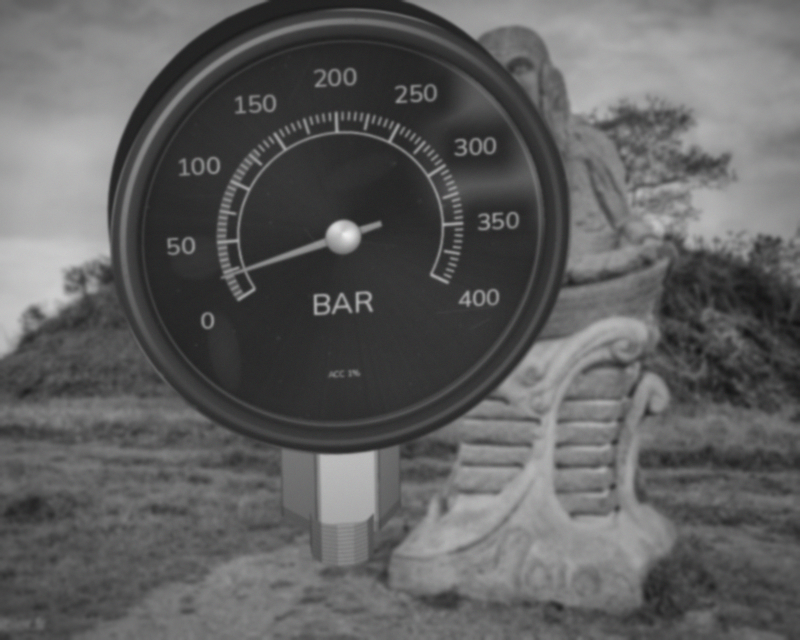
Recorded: 25 bar
